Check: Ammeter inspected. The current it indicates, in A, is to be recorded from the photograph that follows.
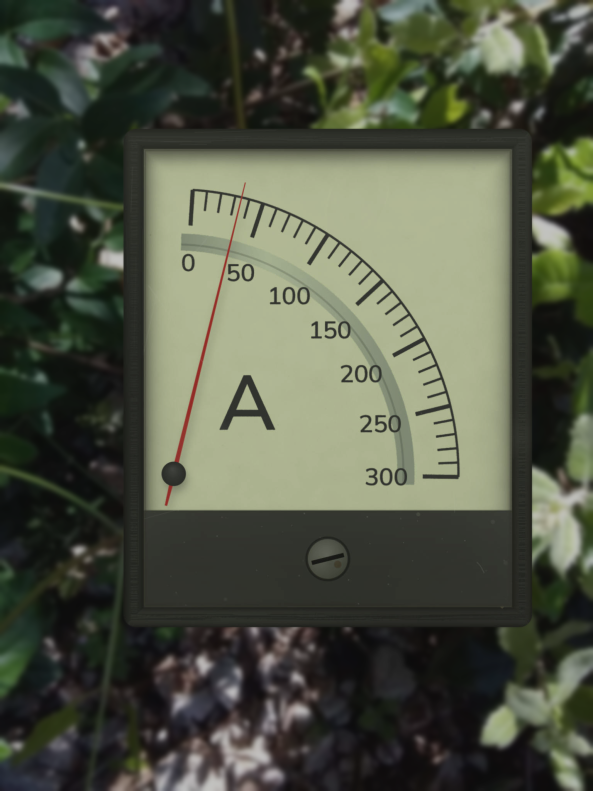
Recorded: 35 A
